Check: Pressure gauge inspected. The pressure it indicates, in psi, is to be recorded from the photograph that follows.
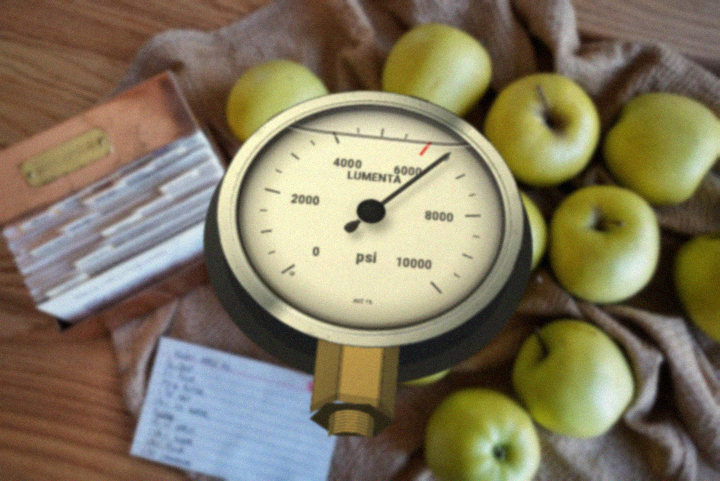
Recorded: 6500 psi
